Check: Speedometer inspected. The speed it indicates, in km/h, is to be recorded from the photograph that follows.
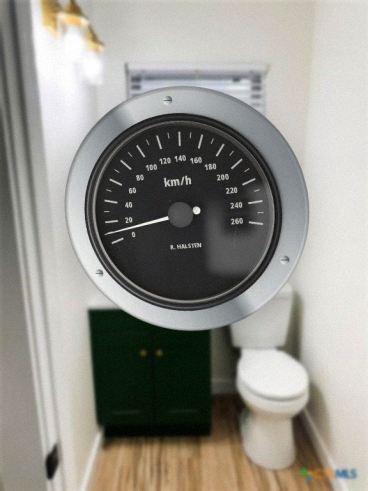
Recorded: 10 km/h
